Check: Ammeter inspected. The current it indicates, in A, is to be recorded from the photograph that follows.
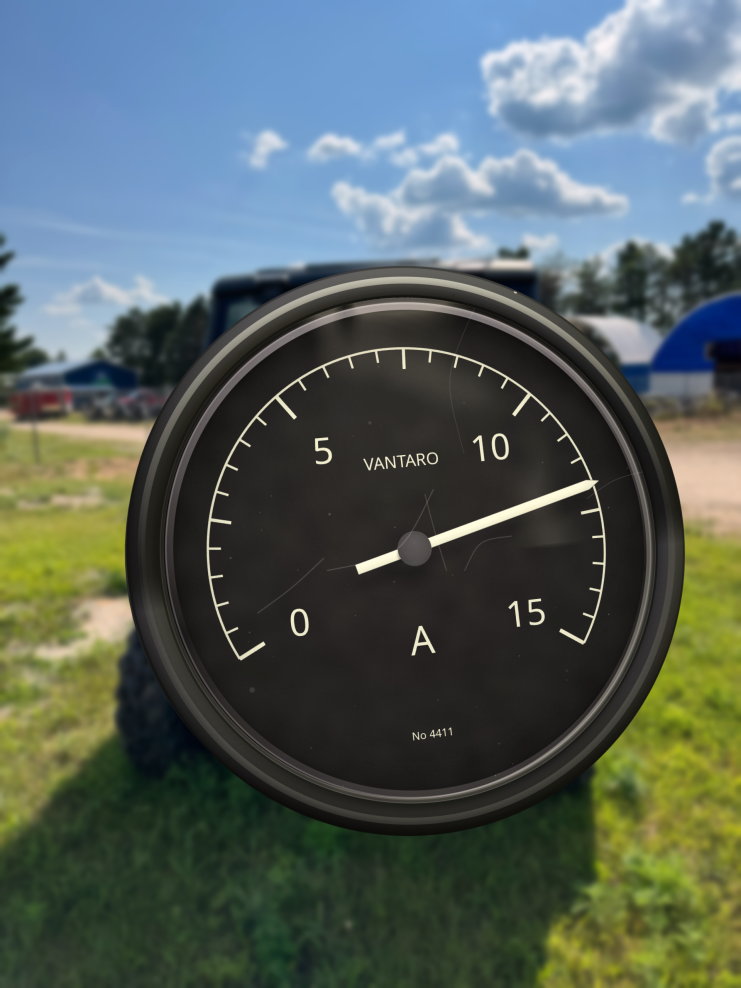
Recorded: 12 A
